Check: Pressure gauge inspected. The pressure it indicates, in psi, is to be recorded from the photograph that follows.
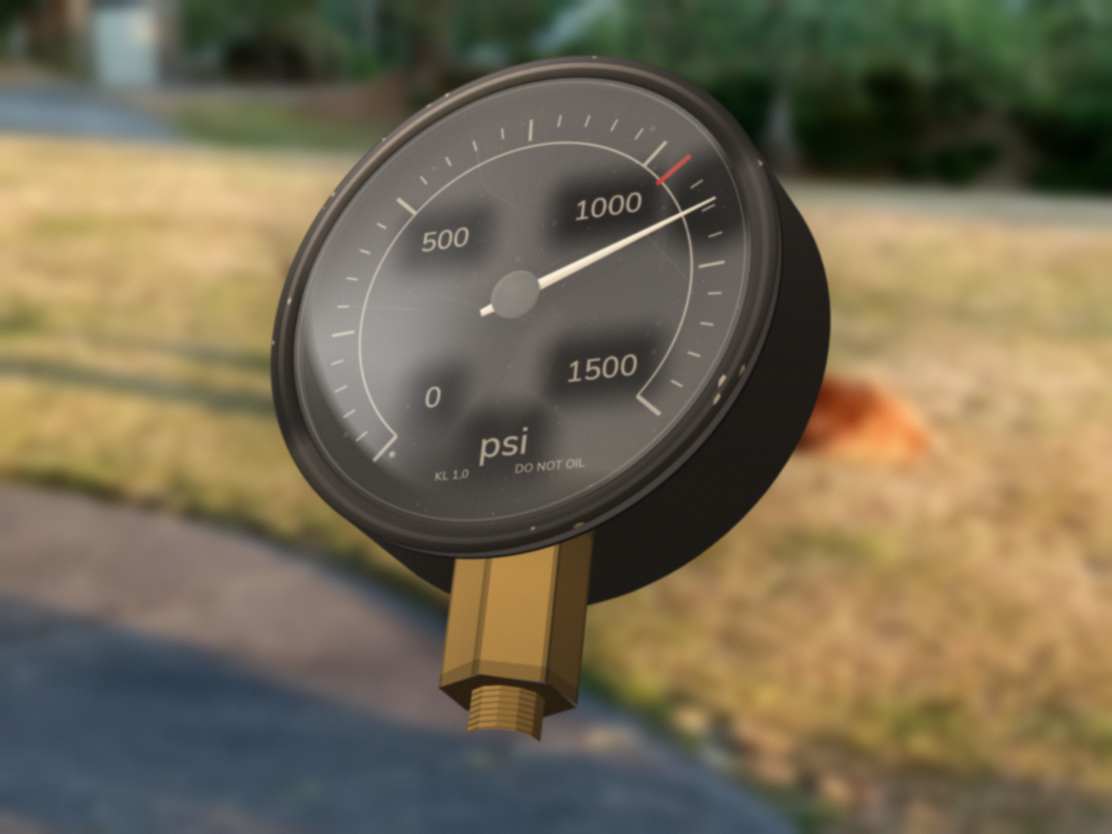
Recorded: 1150 psi
